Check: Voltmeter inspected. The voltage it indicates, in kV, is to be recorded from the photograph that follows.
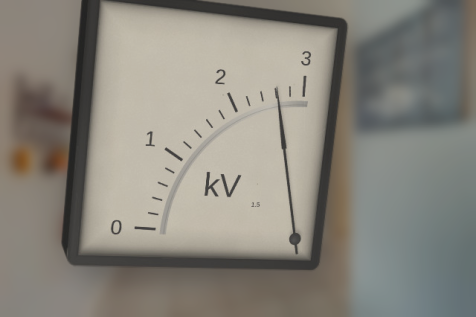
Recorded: 2.6 kV
